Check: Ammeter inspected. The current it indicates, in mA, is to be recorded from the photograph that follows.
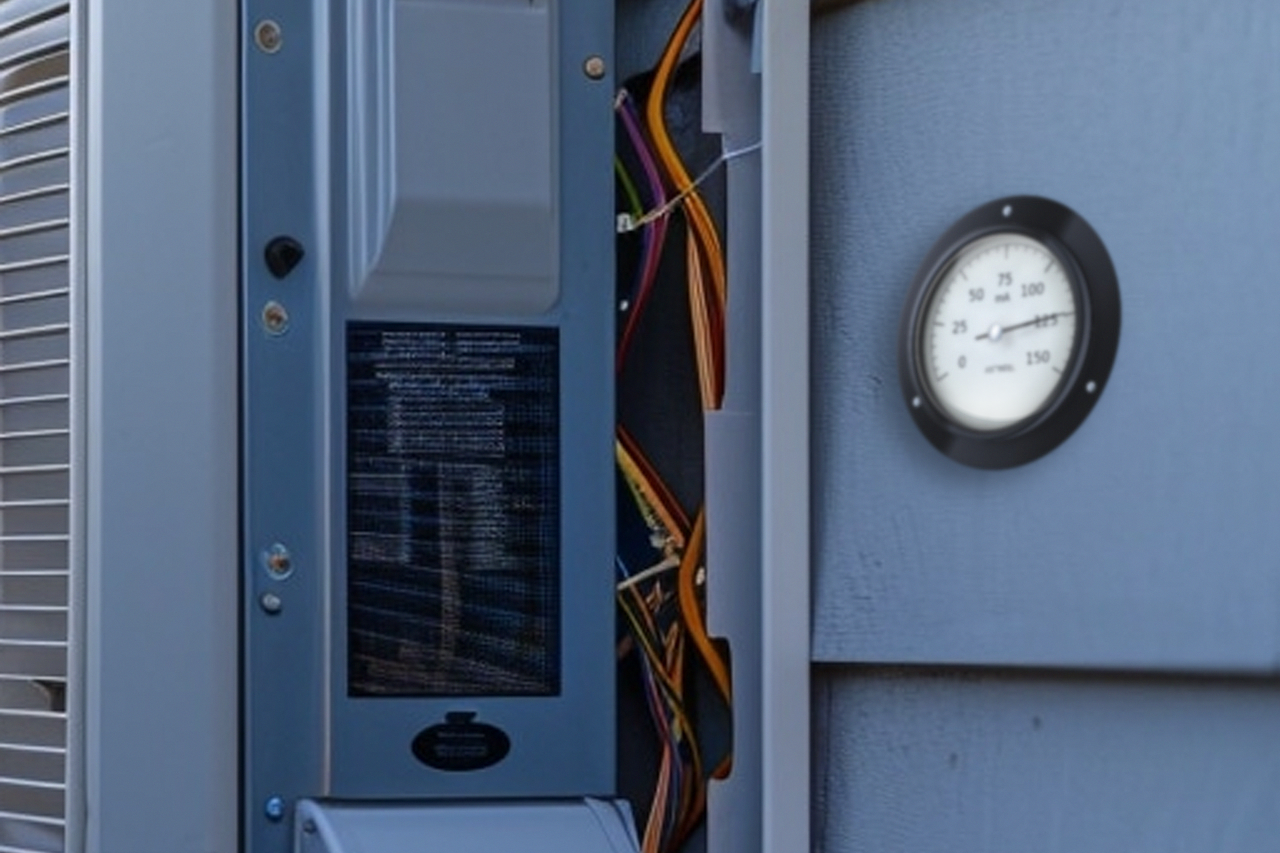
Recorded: 125 mA
